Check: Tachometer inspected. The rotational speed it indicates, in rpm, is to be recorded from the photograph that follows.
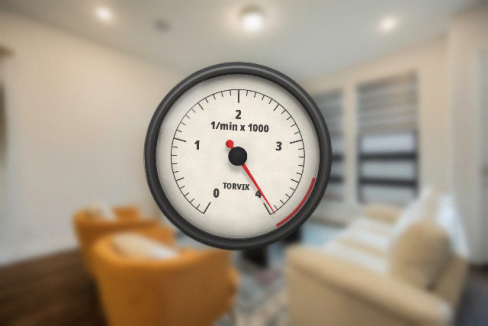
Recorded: 3950 rpm
